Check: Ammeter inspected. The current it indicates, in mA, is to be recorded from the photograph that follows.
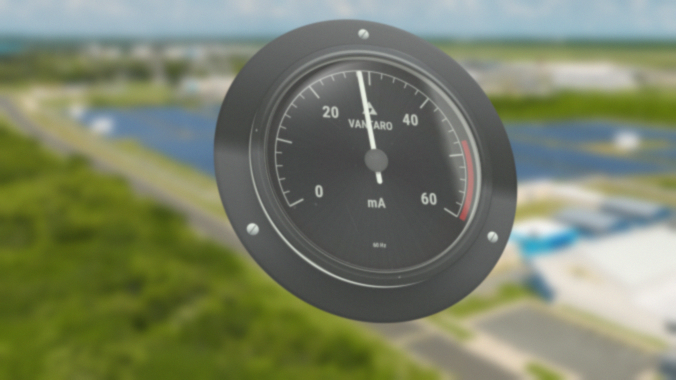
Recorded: 28 mA
